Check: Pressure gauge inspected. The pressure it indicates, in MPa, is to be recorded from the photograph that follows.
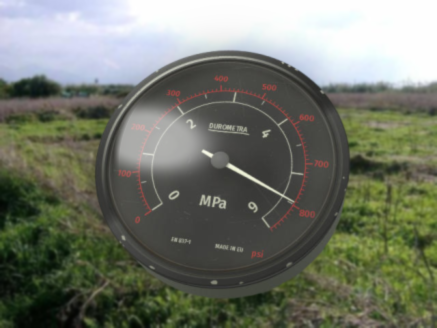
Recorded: 5.5 MPa
